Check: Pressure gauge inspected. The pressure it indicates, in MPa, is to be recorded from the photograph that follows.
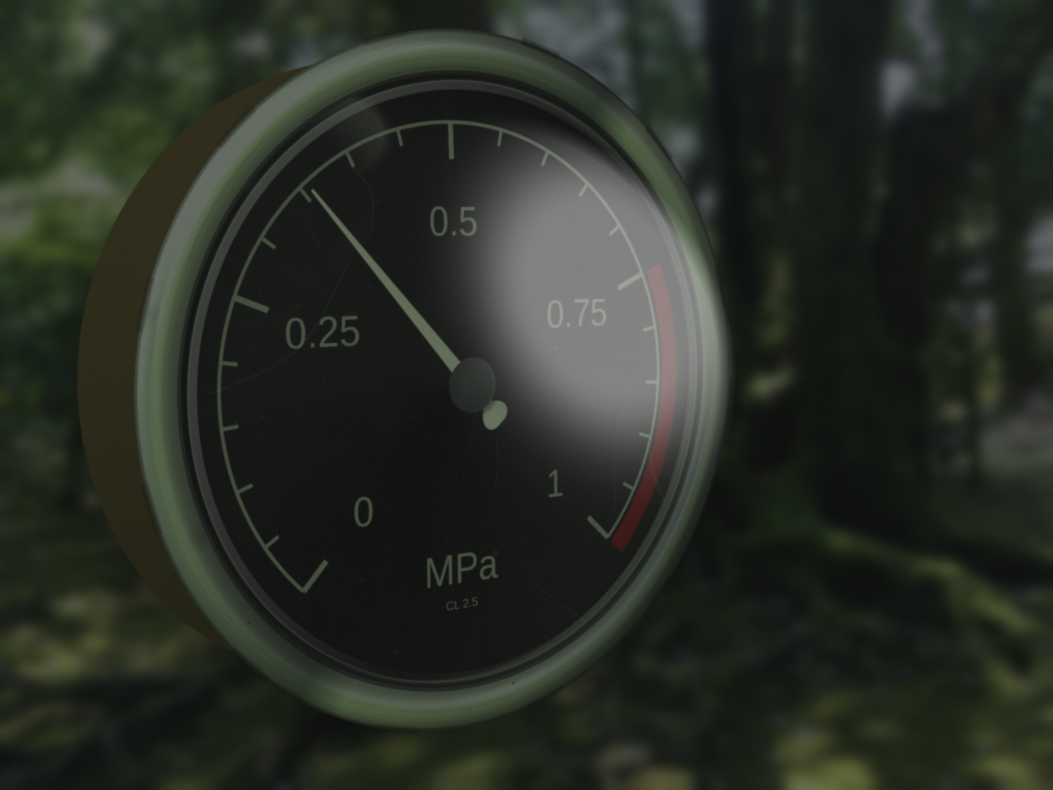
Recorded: 0.35 MPa
